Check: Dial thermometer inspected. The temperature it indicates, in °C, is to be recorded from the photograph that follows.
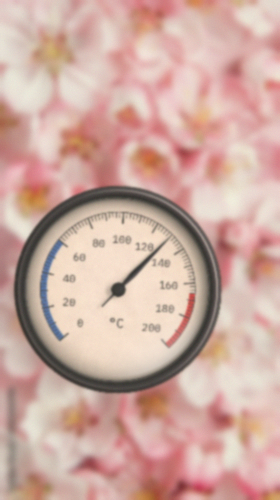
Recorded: 130 °C
